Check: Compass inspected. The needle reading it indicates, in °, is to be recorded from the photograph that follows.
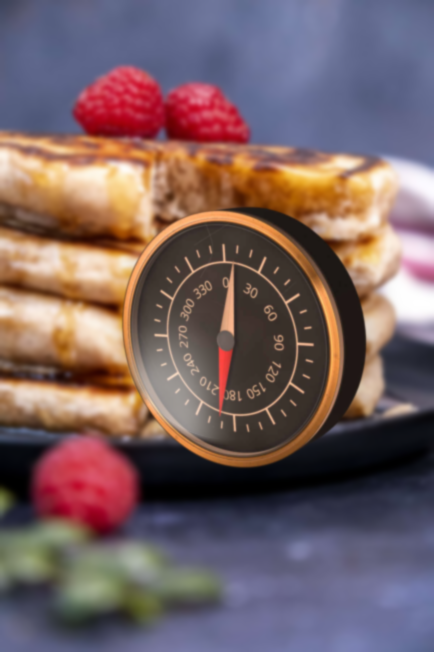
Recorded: 190 °
